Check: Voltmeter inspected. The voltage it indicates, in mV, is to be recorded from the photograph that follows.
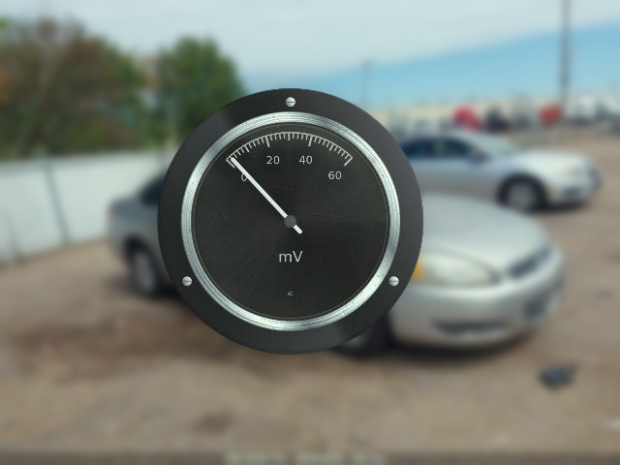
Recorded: 2 mV
